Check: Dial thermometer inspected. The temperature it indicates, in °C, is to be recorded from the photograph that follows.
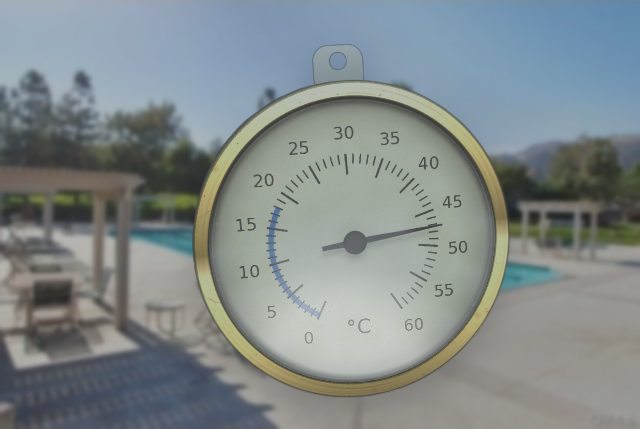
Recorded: 47 °C
